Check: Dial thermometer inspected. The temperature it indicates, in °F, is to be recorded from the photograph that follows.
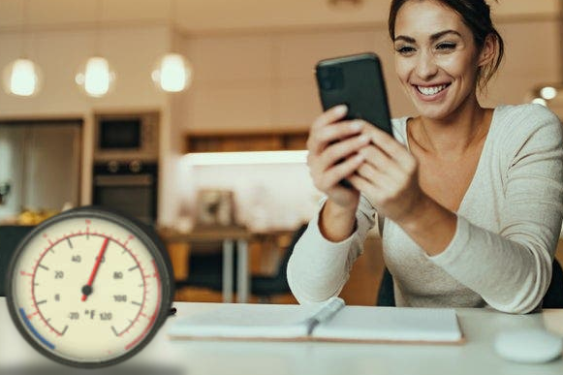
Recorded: 60 °F
